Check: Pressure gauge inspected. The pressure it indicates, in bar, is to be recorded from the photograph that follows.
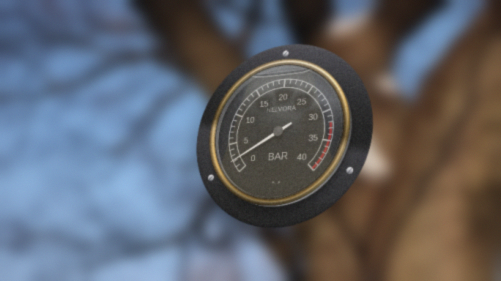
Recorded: 2 bar
